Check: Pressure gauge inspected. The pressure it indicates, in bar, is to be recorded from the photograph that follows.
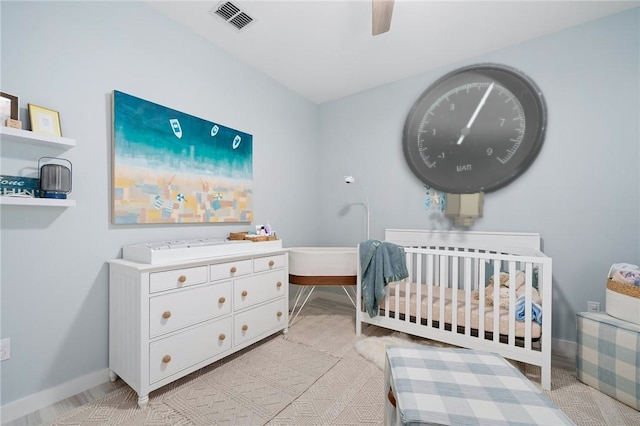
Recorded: 5 bar
